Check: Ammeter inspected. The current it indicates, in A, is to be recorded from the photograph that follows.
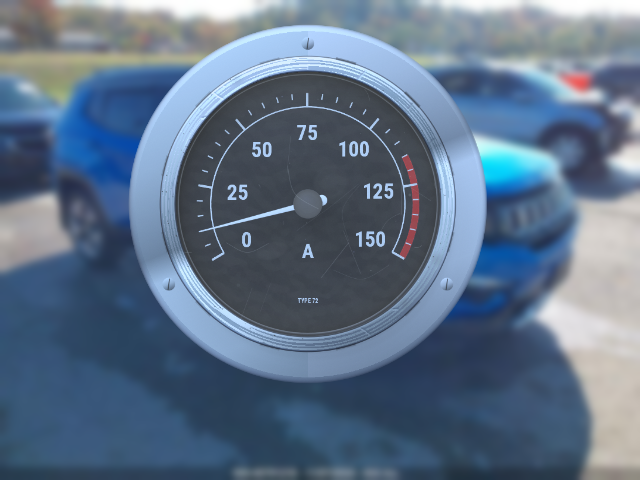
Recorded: 10 A
